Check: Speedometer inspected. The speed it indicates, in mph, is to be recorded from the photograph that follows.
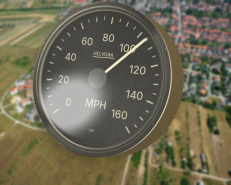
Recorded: 105 mph
